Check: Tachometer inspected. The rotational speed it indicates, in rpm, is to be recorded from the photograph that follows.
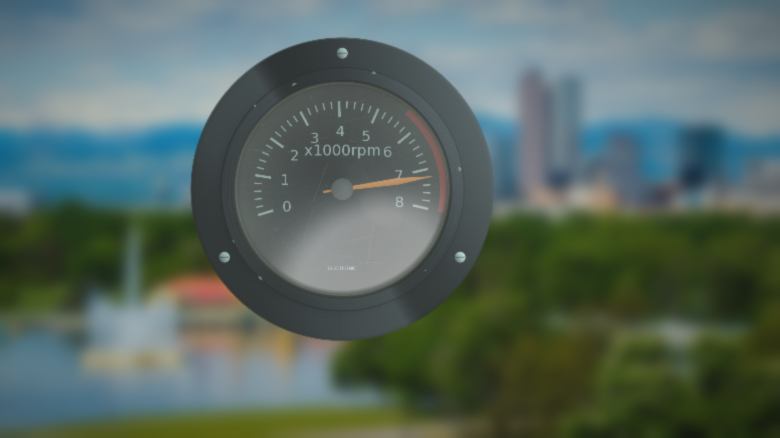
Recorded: 7200 rpm
